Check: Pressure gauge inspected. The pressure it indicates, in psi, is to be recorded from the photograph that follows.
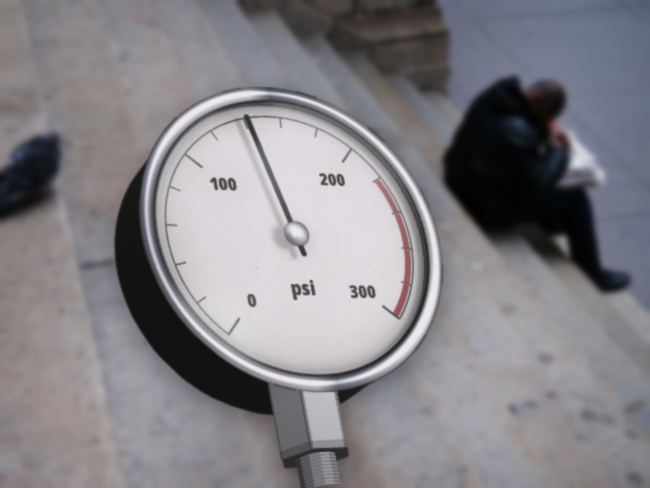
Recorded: 140 psi
